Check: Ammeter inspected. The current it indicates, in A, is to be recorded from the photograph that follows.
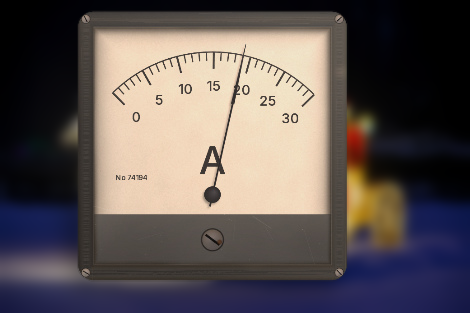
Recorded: 19 A
